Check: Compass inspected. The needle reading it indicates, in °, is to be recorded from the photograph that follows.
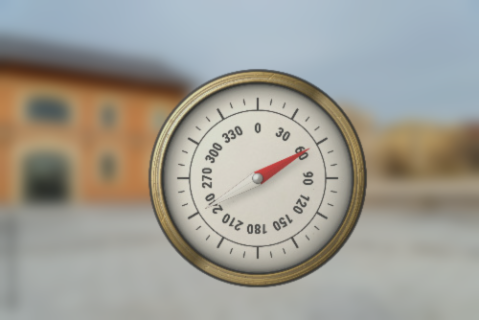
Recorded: 60 °
